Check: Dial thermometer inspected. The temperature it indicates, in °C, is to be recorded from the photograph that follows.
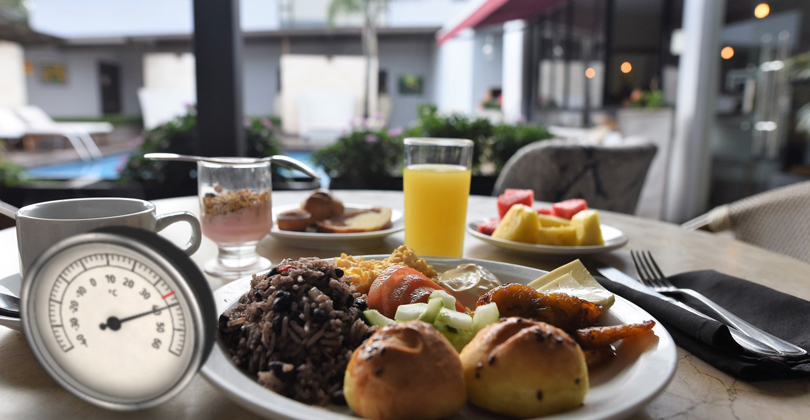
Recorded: 40 °C
